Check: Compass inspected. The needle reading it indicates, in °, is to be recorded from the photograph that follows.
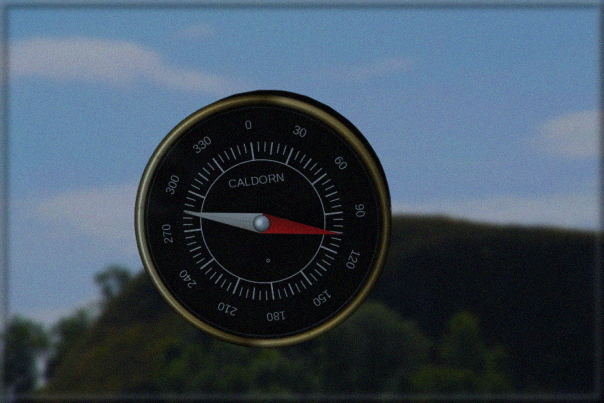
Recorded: 105 °
